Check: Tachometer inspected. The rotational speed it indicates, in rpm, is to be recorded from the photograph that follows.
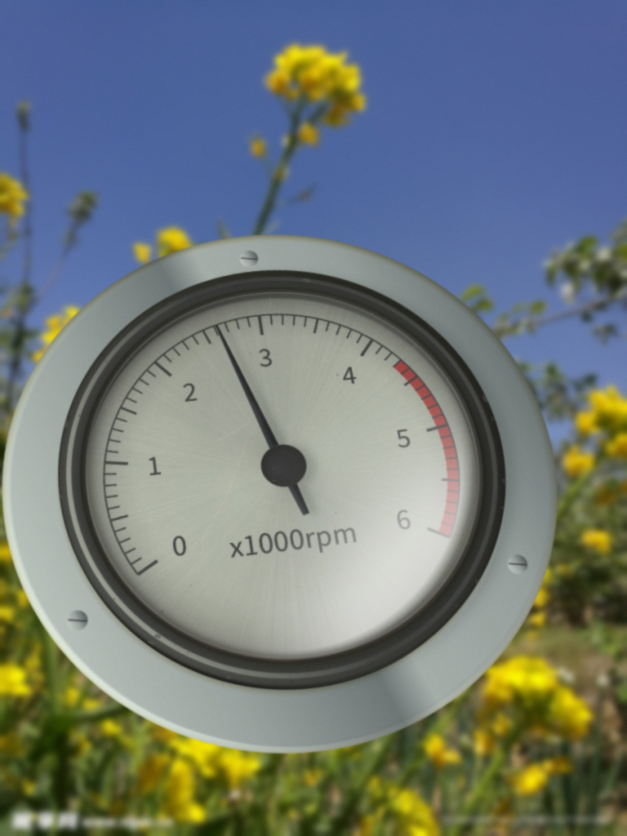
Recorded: 2600 rpm
